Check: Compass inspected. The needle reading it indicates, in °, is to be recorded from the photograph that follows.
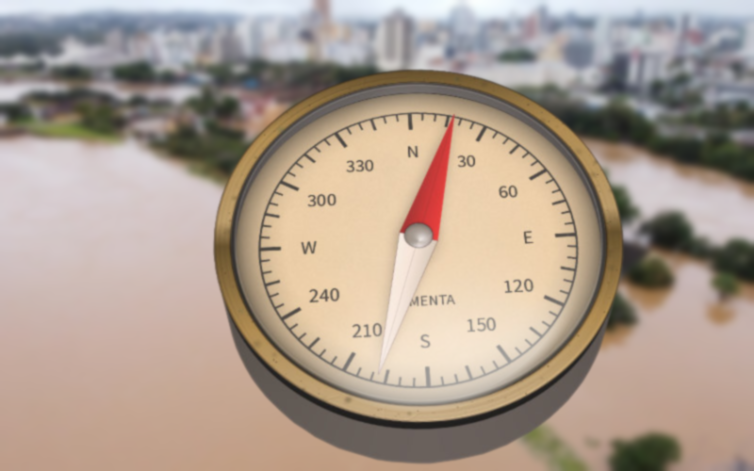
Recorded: 17.5 °
